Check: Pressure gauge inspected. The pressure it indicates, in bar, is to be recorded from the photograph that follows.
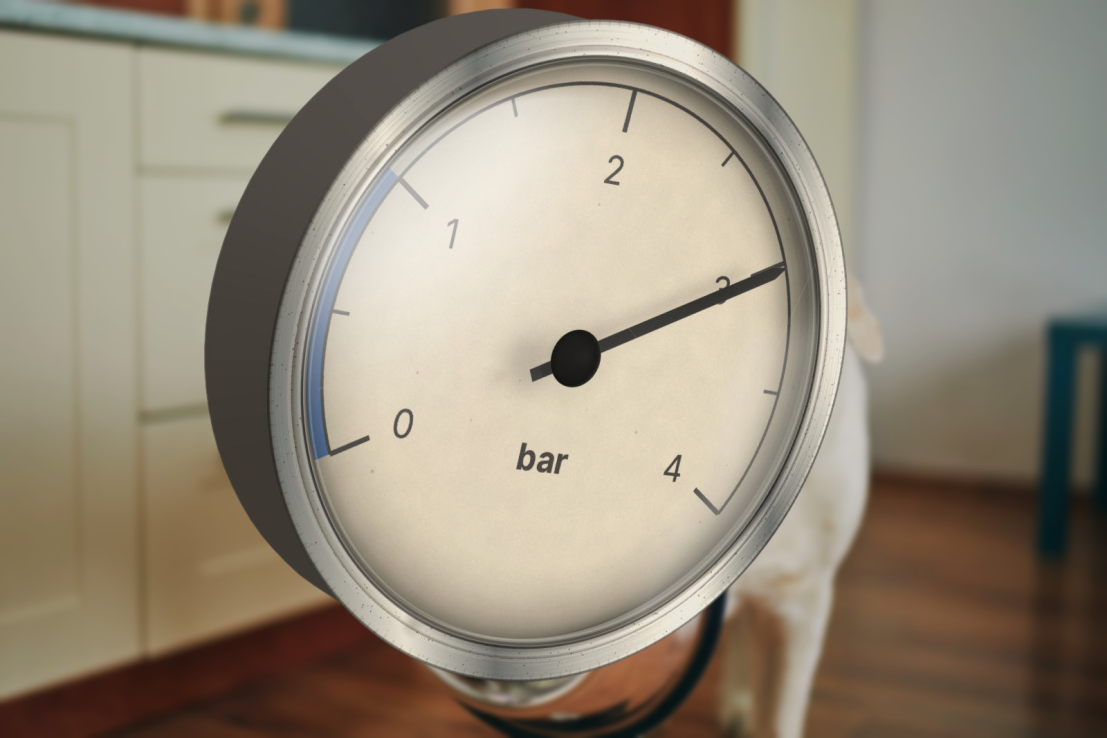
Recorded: 3 bar
